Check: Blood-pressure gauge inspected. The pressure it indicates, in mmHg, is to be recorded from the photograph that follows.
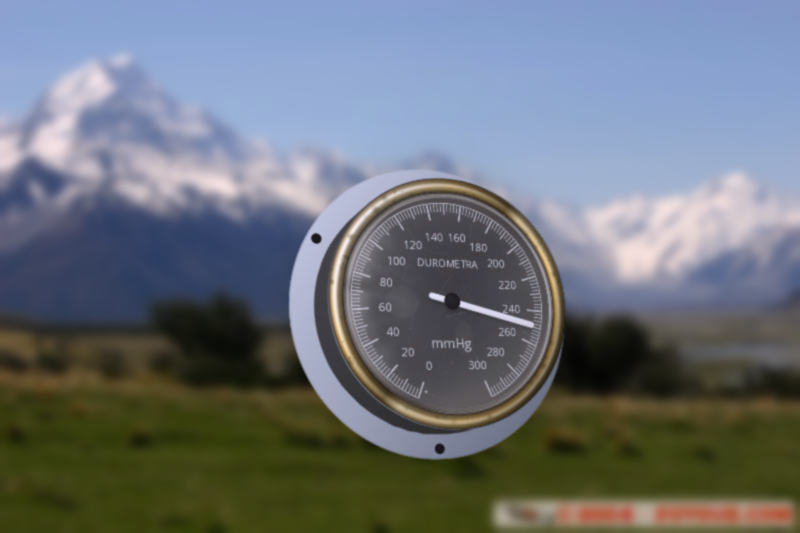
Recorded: 250 mmHg
